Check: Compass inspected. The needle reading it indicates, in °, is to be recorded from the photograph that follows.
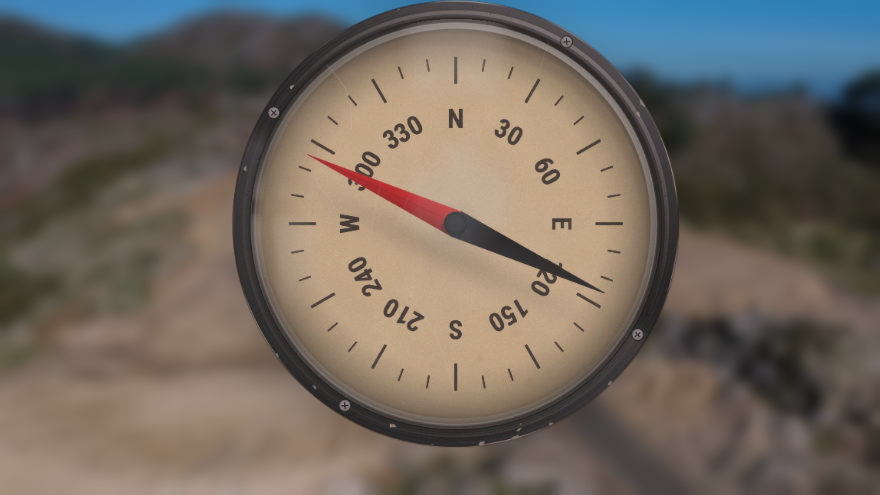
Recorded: 295 °
